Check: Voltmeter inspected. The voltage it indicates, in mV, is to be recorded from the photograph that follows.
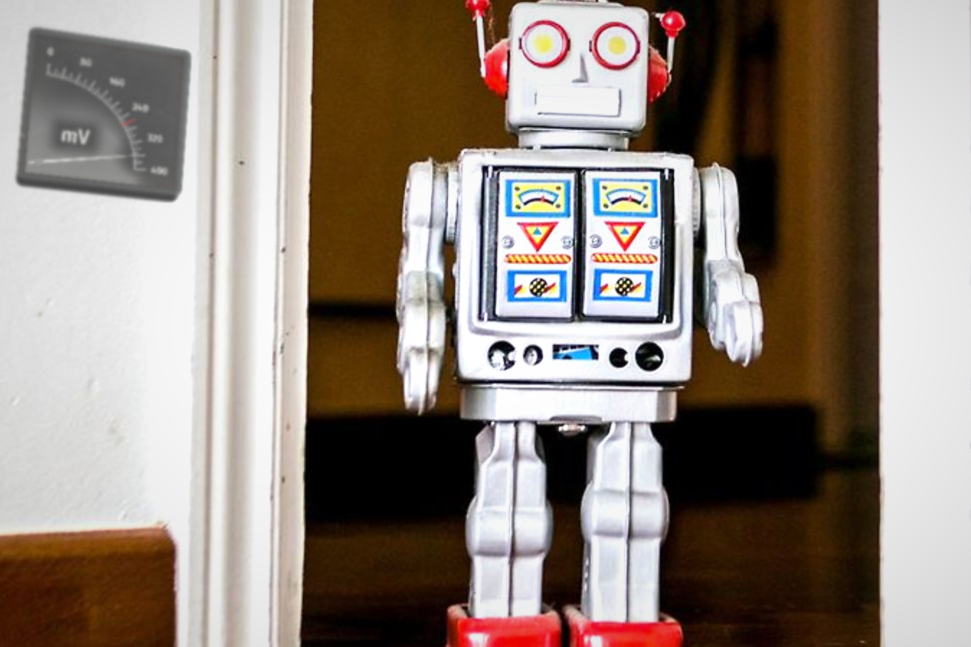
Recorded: 360 mV
